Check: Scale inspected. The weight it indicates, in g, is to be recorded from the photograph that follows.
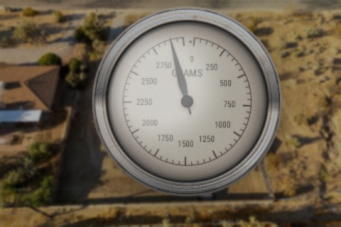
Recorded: 2900 g
